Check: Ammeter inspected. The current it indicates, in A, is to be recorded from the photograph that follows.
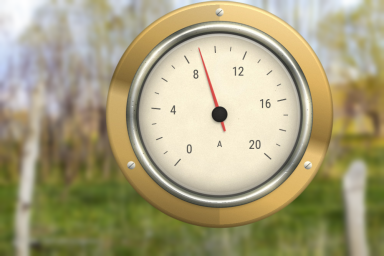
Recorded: 9 A
